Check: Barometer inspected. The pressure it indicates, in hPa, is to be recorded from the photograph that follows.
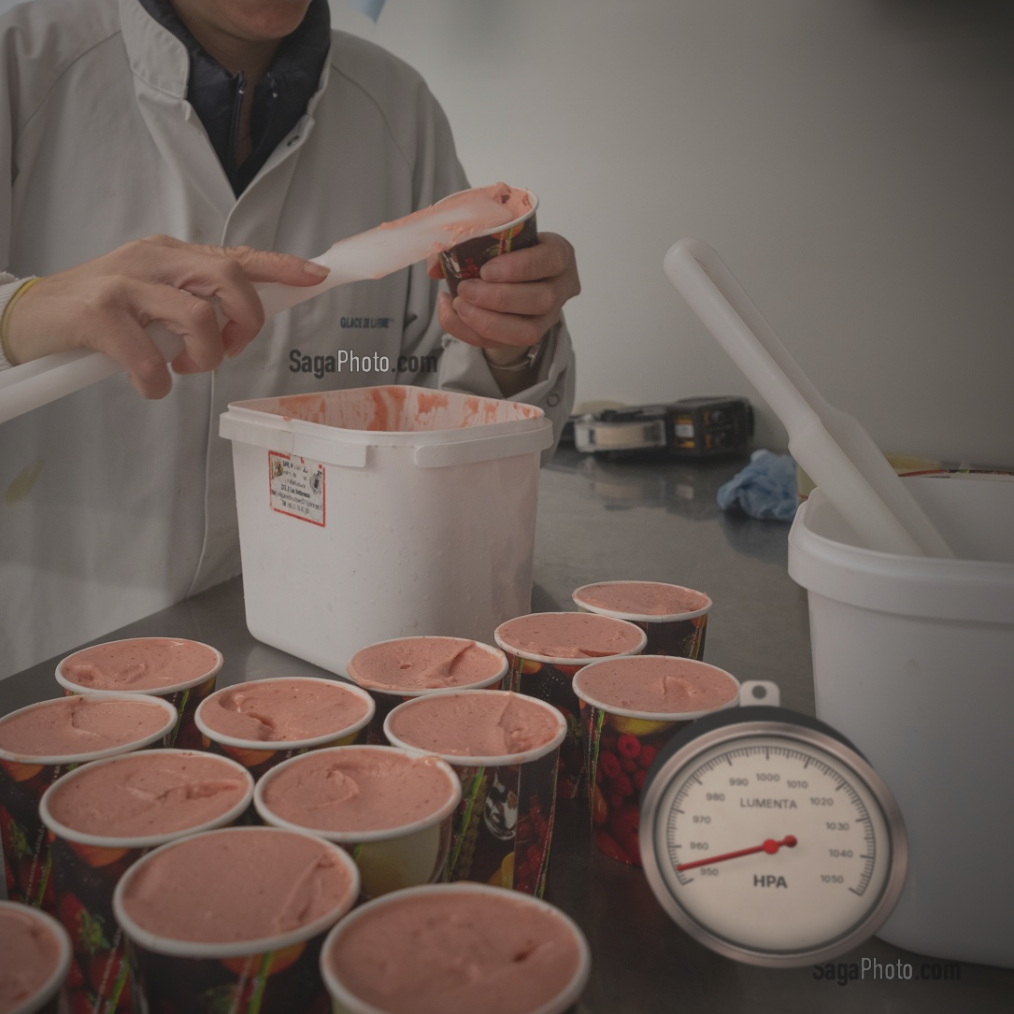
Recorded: 955 hPa
